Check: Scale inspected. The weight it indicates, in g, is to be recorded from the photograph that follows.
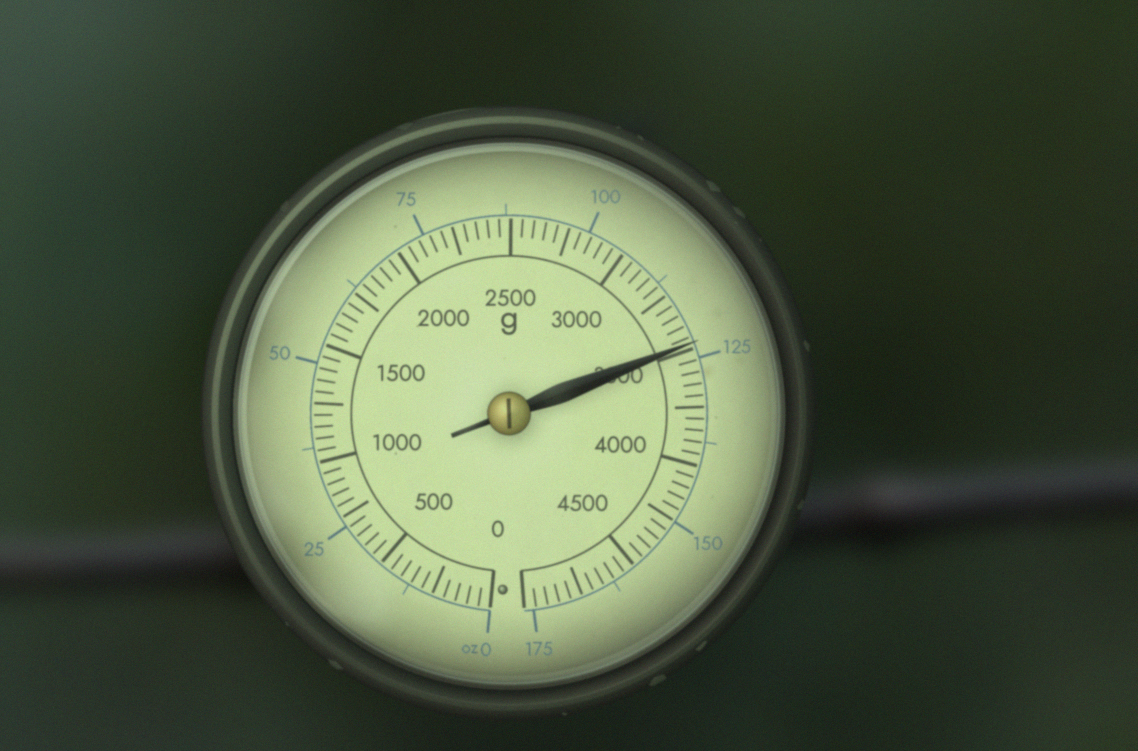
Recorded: 3475 g
